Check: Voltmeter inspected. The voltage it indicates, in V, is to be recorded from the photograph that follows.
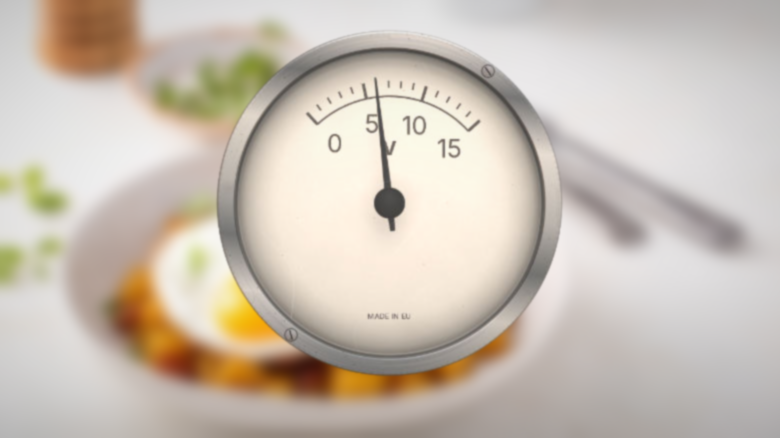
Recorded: 6 V
